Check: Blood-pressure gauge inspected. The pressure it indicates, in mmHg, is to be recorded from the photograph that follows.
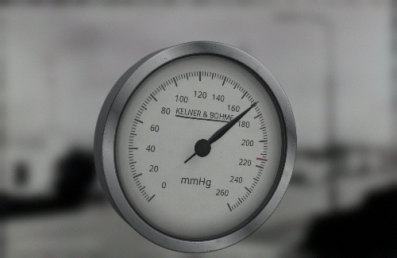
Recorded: 170 mmHg
